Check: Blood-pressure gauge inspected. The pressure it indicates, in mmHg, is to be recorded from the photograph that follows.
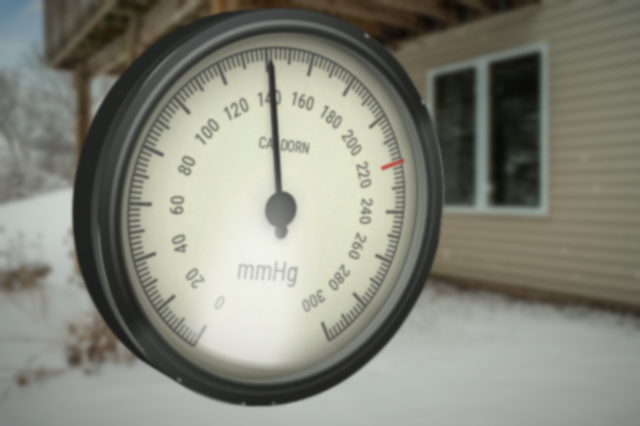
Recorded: 140 mmHg
